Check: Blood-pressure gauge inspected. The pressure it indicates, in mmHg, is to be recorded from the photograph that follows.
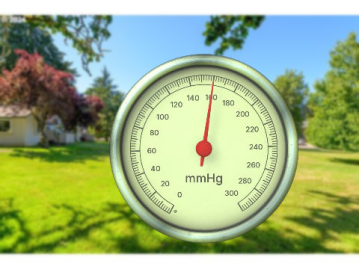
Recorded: 160 mmHg
